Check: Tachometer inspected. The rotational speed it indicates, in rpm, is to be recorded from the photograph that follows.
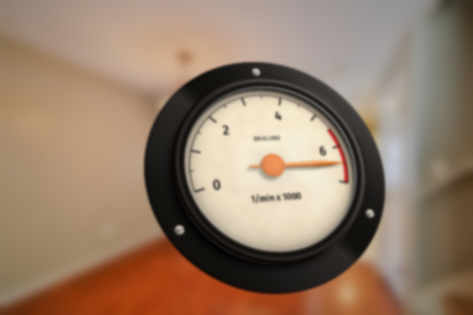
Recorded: 6500 rpm
